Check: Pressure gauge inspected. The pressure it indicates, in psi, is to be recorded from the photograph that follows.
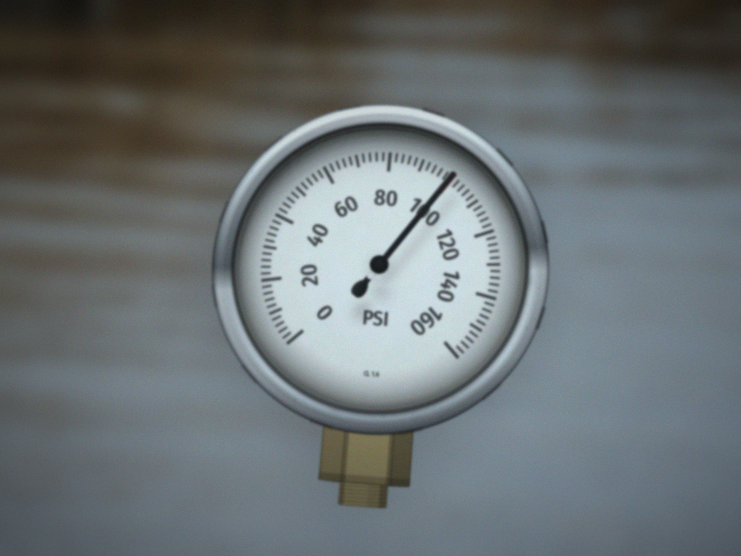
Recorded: 100 psi
